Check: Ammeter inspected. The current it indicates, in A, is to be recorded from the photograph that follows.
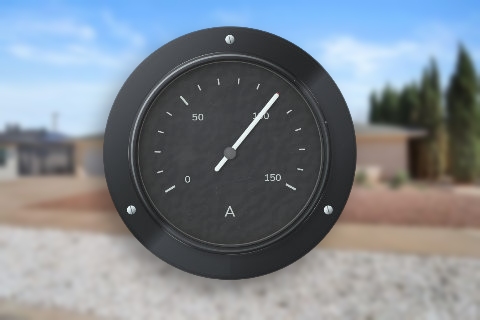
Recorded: 100 A
